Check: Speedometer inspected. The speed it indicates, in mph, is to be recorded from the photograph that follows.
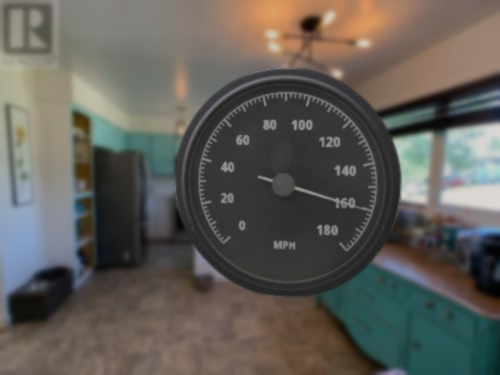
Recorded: 160 mph
